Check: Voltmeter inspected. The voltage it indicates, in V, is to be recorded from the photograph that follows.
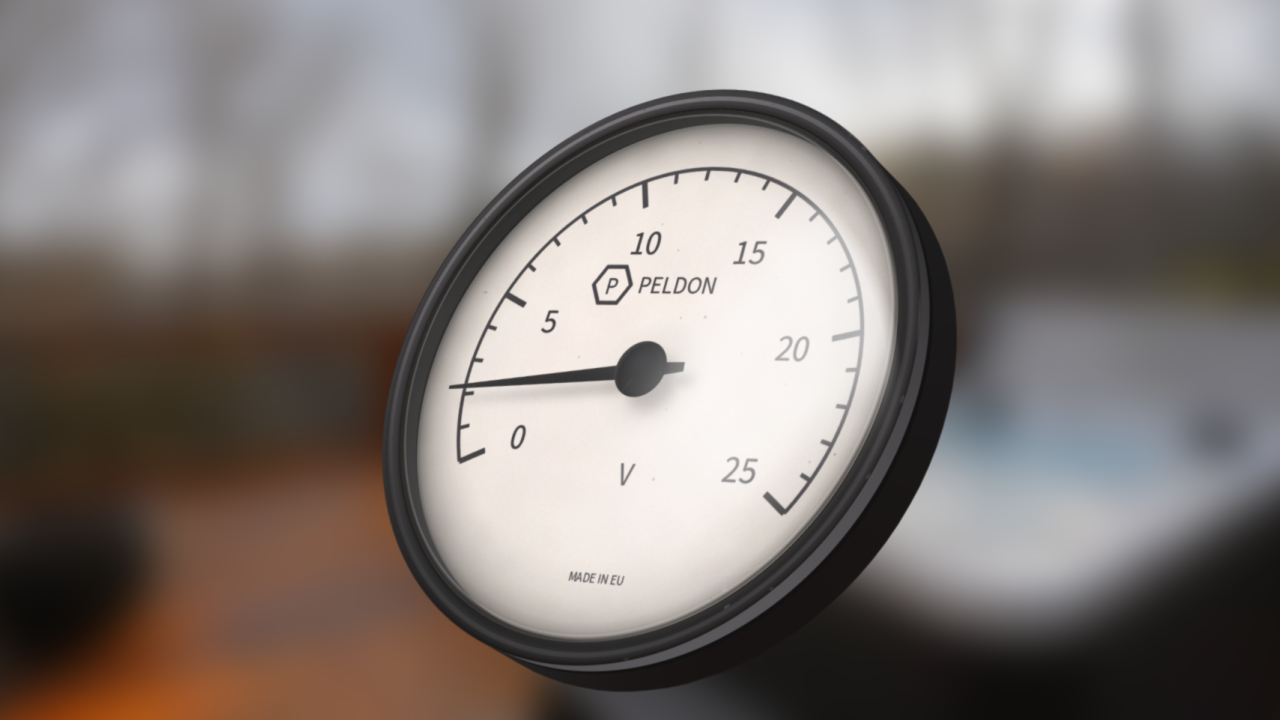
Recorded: 2 V
